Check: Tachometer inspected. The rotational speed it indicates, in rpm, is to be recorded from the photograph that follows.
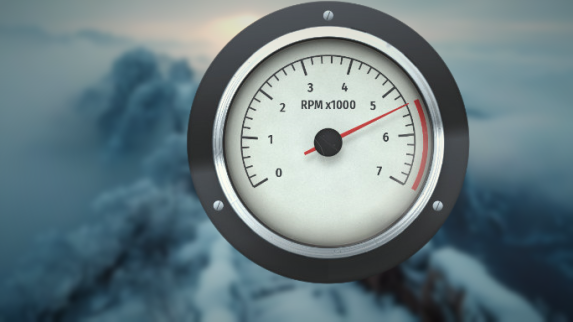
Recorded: 5400 rpm
